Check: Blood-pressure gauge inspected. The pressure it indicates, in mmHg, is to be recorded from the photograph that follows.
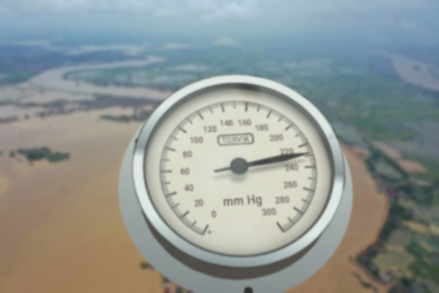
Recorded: 230 mmHg
